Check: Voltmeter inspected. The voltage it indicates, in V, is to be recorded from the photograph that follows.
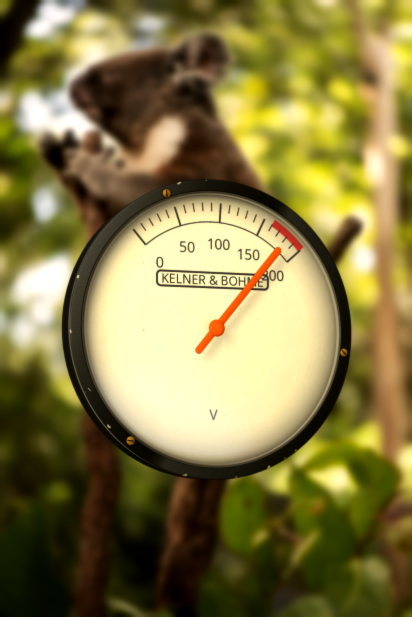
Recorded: 180 V
